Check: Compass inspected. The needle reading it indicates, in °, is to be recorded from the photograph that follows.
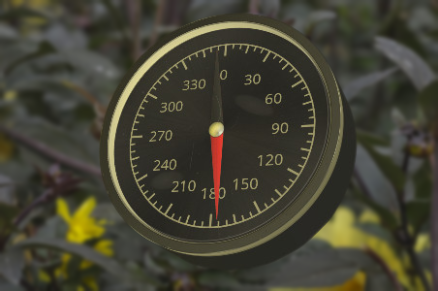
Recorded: 175 °
